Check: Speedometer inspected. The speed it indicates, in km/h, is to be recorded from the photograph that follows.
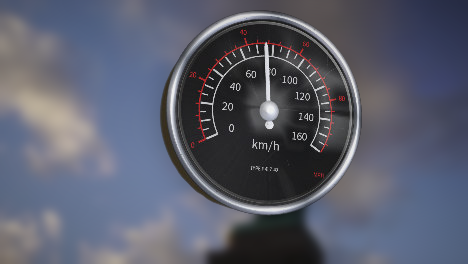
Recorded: 75 km/h
